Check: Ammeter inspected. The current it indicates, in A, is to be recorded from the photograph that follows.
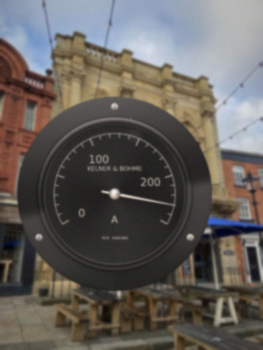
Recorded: 230 A
